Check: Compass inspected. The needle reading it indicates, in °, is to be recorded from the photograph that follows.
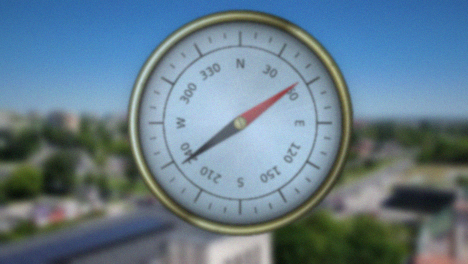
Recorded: 55 °
